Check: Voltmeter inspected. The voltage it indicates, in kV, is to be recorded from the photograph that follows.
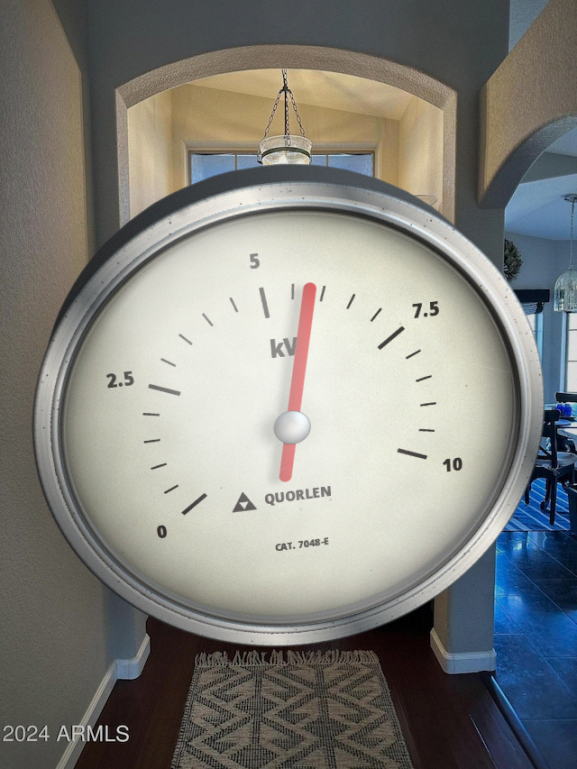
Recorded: 5.75 kV
